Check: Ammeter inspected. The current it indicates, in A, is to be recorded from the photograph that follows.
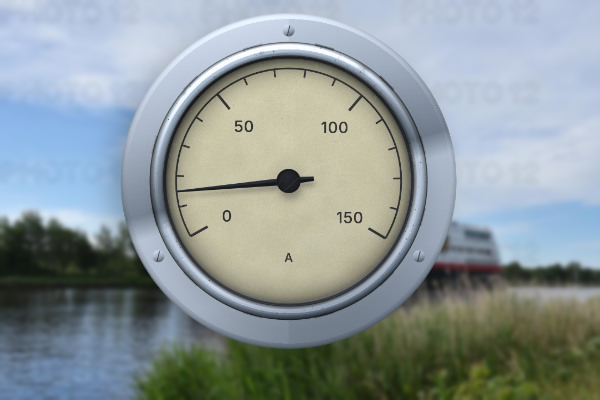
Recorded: 15 A
